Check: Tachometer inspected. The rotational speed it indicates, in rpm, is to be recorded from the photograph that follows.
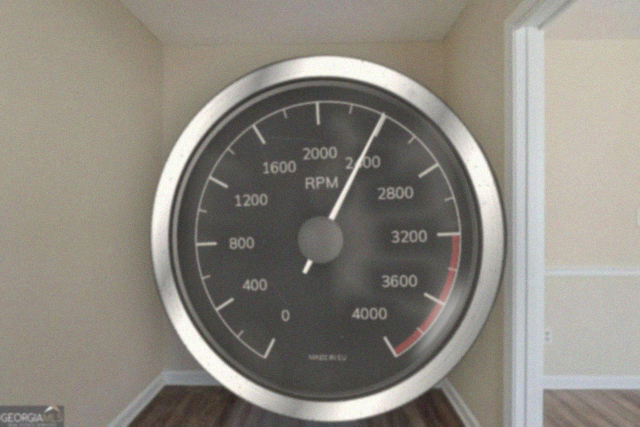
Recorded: 2400 rpm
